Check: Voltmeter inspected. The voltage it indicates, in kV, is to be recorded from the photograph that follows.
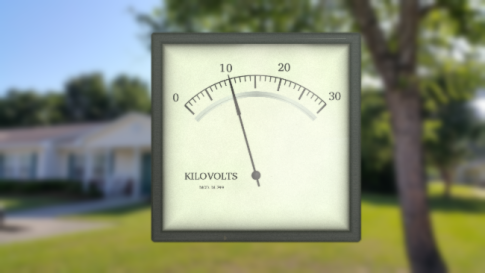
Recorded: 10 kV
